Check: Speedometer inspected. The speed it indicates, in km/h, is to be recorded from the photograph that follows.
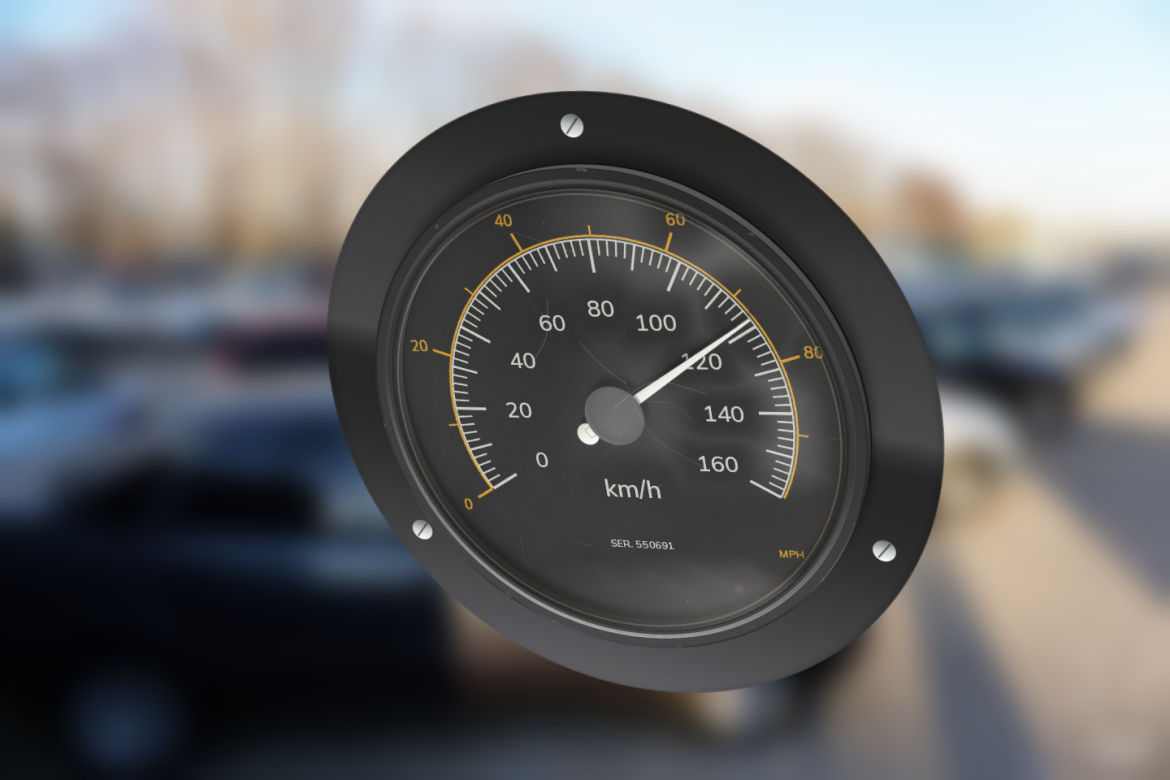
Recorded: 118 km/h
